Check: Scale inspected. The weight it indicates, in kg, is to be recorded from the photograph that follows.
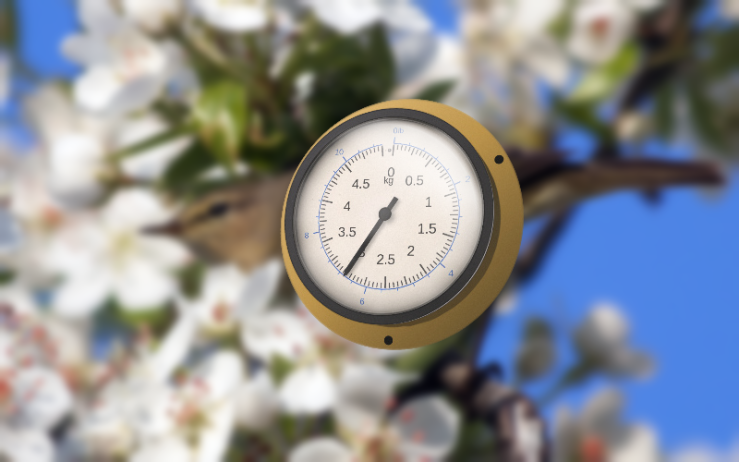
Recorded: 3 kg
